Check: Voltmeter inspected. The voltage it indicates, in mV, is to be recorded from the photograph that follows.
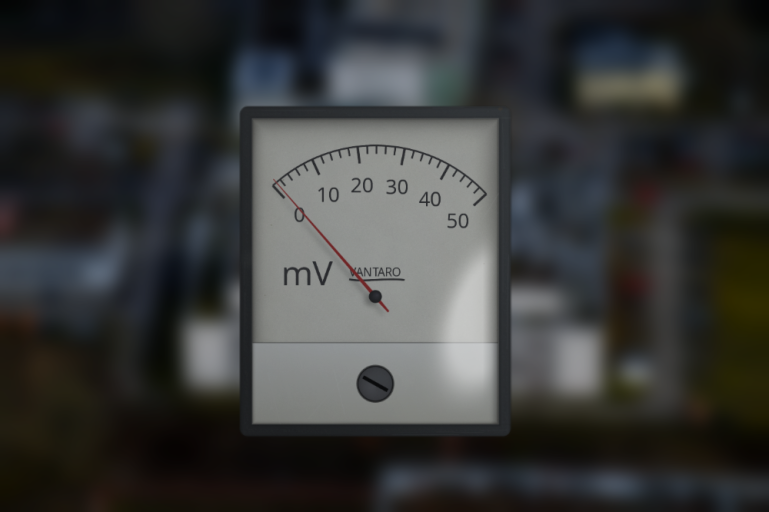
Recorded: 1 mV
